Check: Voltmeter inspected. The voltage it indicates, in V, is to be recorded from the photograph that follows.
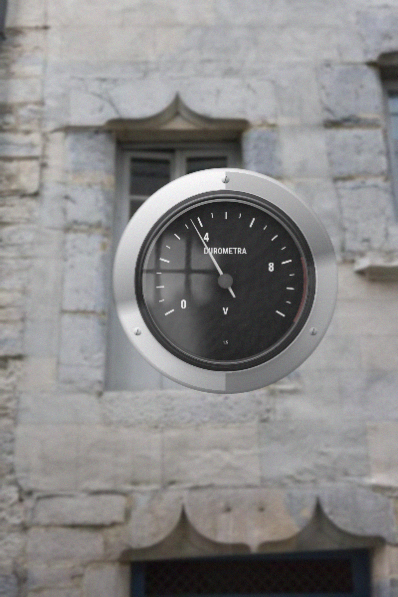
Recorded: 3.75 V
